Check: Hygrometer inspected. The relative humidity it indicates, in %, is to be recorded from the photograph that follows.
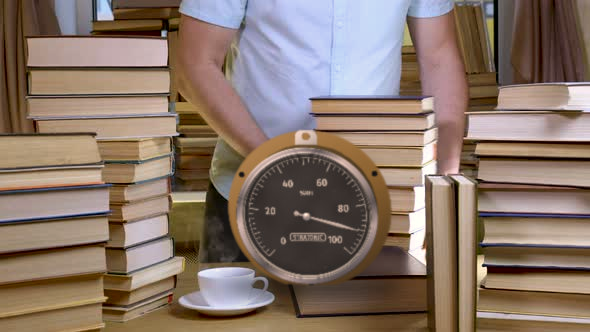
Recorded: 90 %
